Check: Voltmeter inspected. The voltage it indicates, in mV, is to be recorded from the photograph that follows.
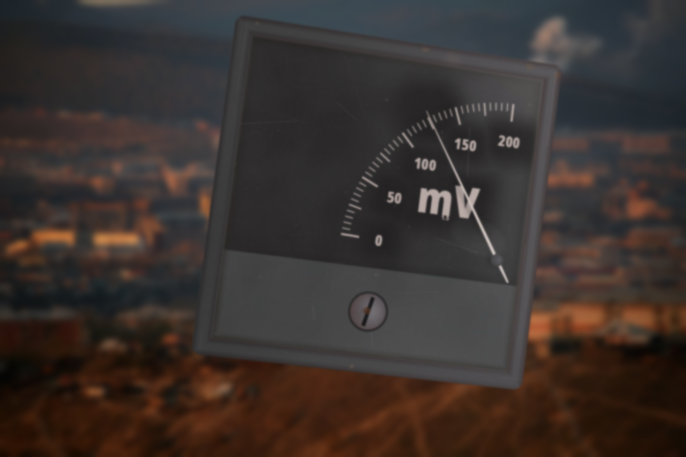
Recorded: 125 mV
